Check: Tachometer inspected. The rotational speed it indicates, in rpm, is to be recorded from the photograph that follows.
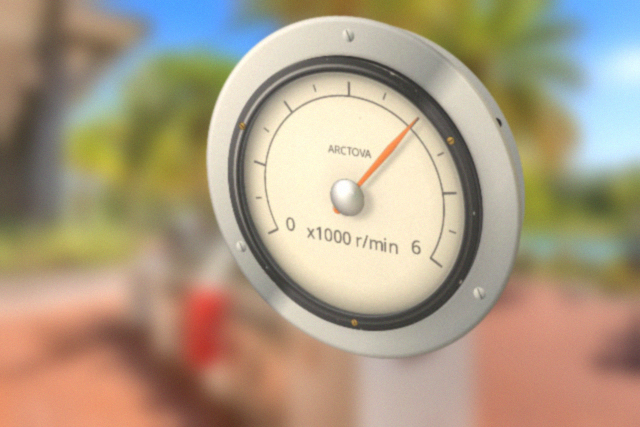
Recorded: 4000 rpm
